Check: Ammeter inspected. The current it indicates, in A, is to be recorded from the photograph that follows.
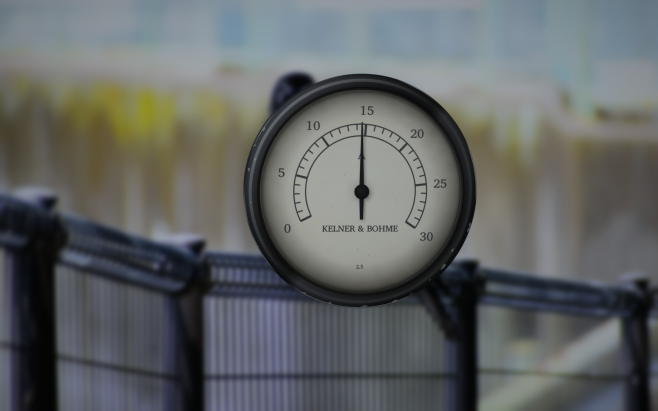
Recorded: 14.5 A
